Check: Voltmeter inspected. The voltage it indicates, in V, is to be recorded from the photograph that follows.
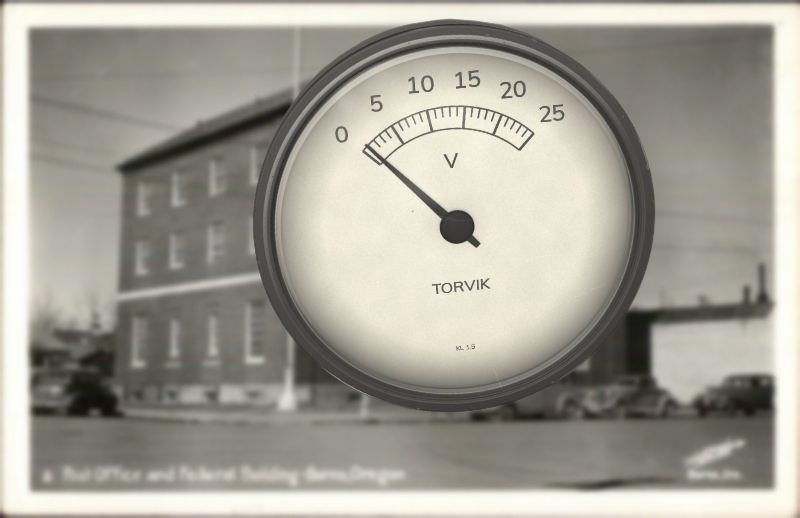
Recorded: 1 V
